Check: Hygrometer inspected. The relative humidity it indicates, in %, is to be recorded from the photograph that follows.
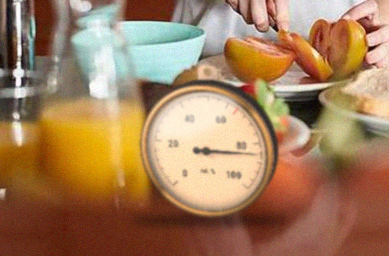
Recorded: 84 %
